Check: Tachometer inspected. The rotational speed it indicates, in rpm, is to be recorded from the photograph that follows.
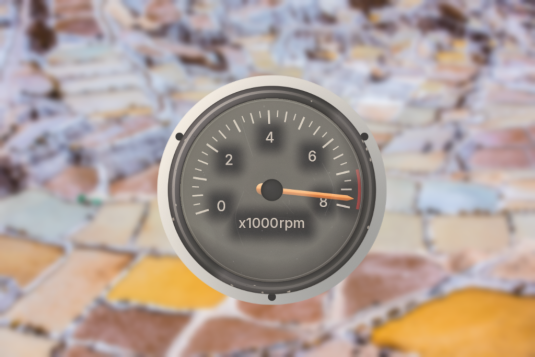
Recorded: 7750 rpm
